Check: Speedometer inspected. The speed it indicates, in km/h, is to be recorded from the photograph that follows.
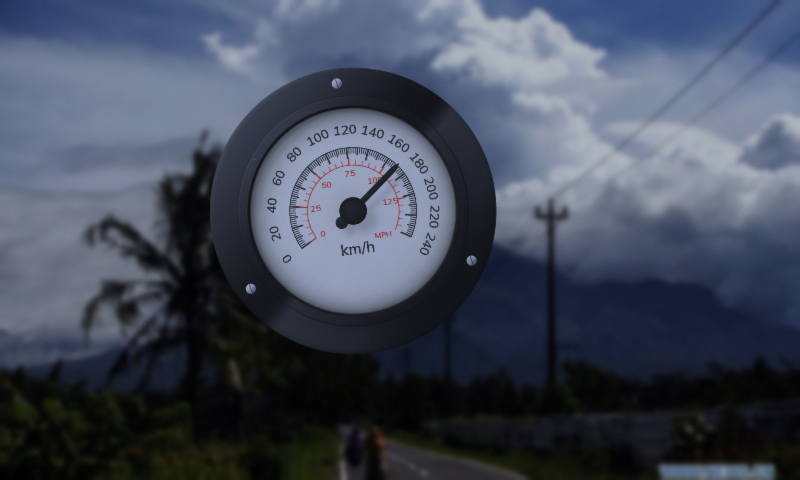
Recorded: 170 km/h
